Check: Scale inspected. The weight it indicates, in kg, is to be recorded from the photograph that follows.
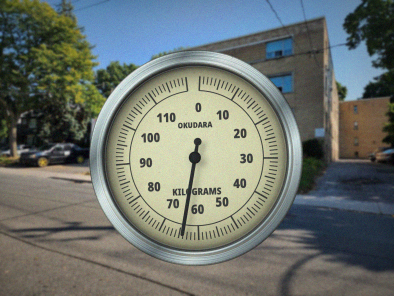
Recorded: 64 kg
